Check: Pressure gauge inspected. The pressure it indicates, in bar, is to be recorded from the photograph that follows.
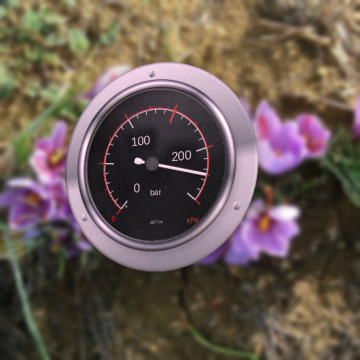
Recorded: 225 bar
